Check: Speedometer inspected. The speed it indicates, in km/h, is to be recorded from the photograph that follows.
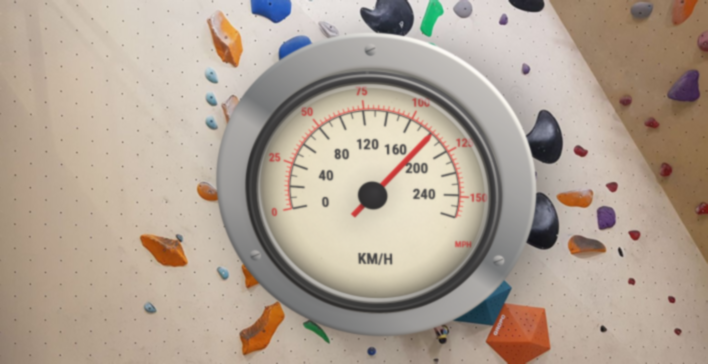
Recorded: 180 km/h
